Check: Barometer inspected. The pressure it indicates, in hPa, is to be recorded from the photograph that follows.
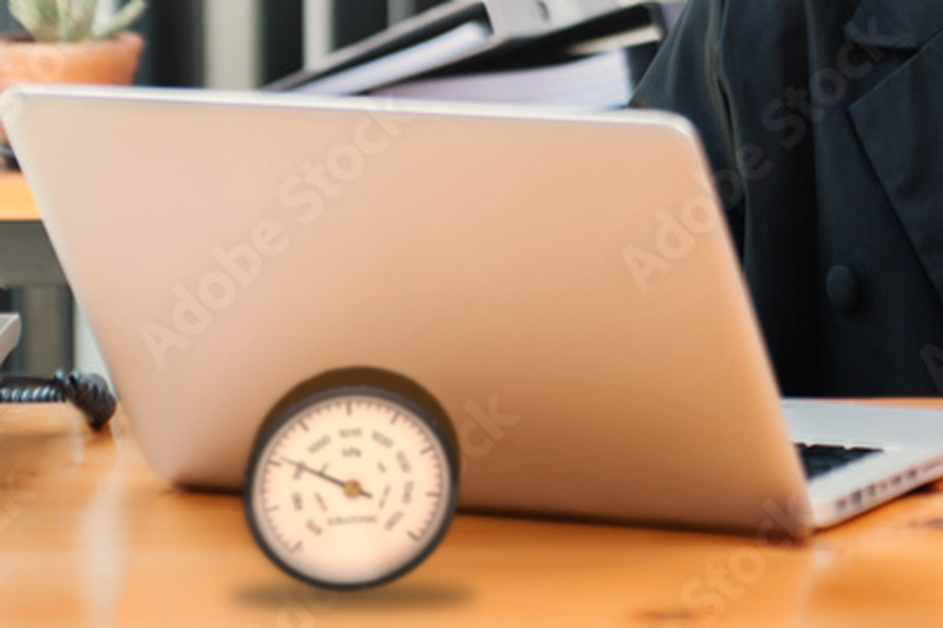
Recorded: 992 hPa
